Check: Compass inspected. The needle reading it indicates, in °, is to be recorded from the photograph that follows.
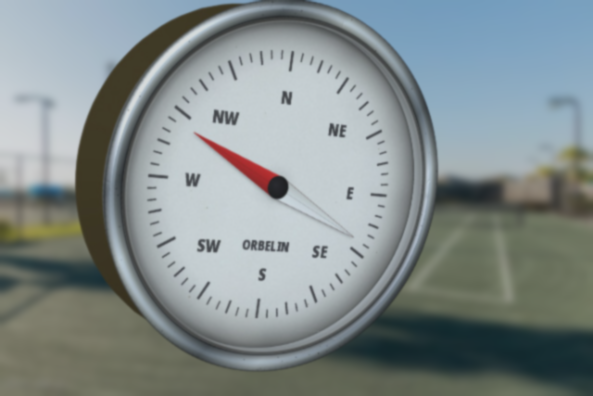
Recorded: 295 °
